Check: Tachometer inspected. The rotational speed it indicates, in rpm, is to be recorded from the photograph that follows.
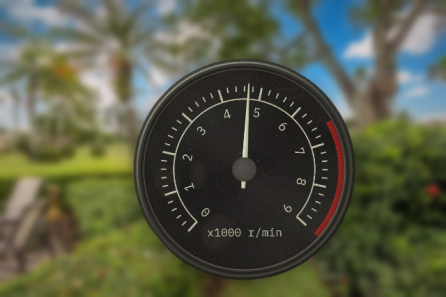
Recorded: 4700 rpm
